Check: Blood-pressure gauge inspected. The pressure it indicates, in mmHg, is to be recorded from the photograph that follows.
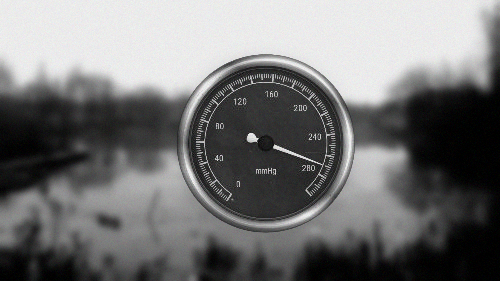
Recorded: 270 mmHg
